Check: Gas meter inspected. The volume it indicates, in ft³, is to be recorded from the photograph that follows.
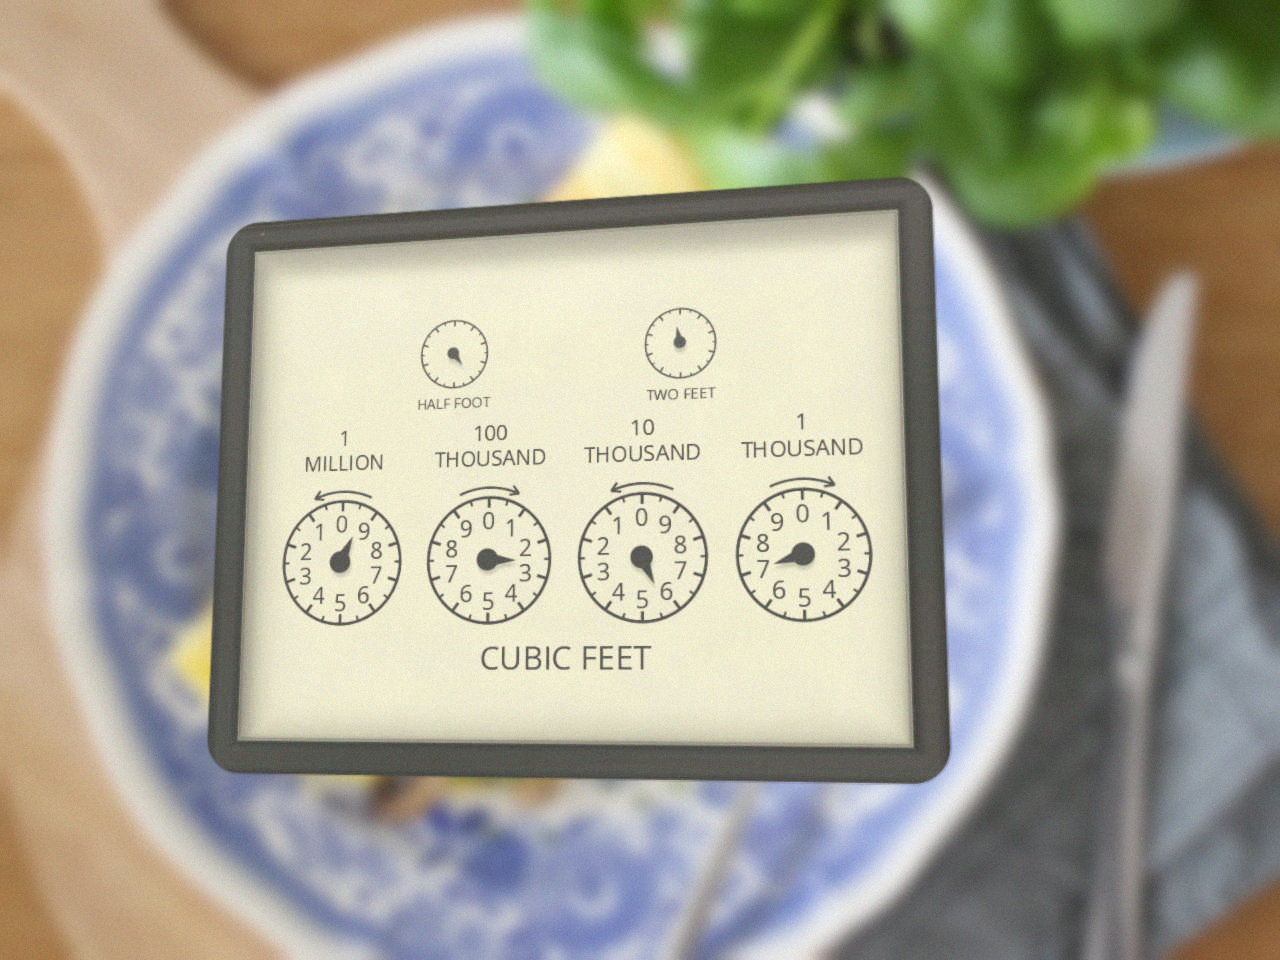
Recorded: 925700 ft³
